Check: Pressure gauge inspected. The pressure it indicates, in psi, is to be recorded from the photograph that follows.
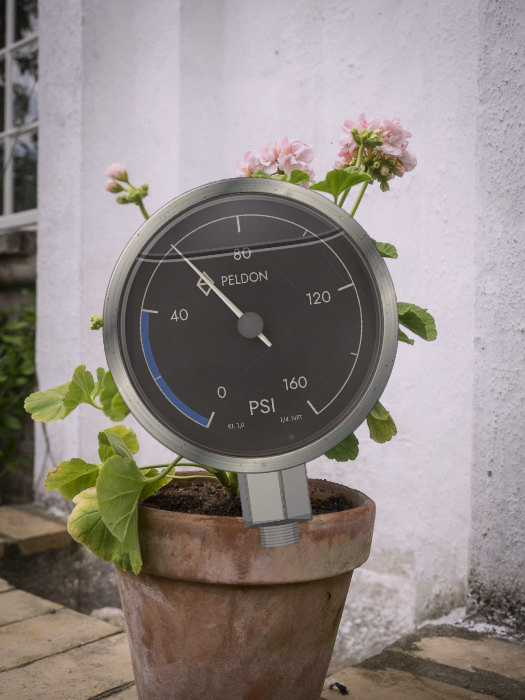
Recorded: 60 psi
